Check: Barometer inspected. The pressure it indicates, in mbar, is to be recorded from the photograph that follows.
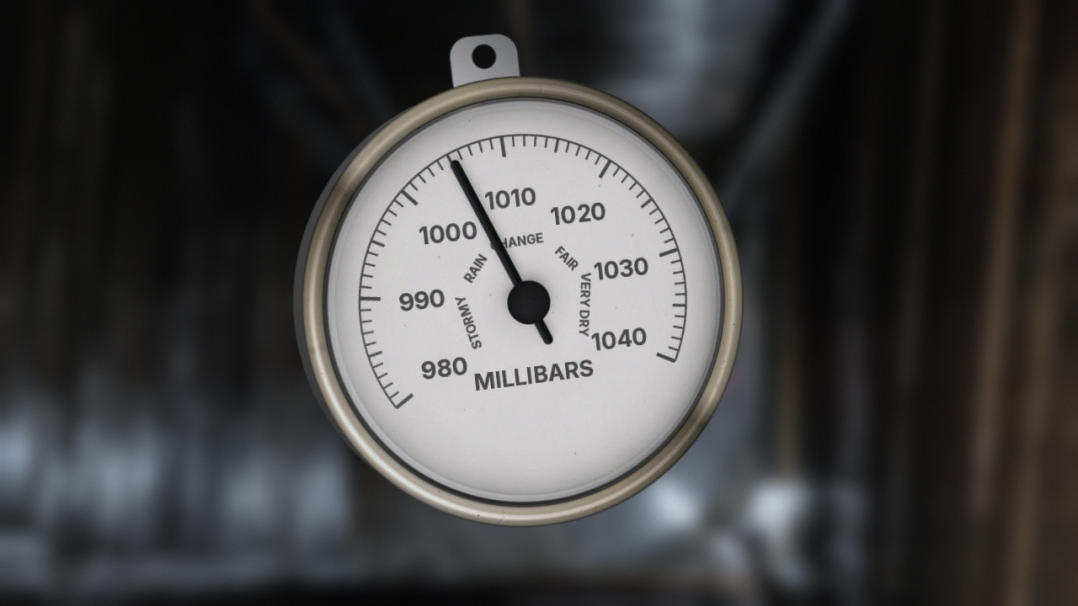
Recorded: 1005 mbar
